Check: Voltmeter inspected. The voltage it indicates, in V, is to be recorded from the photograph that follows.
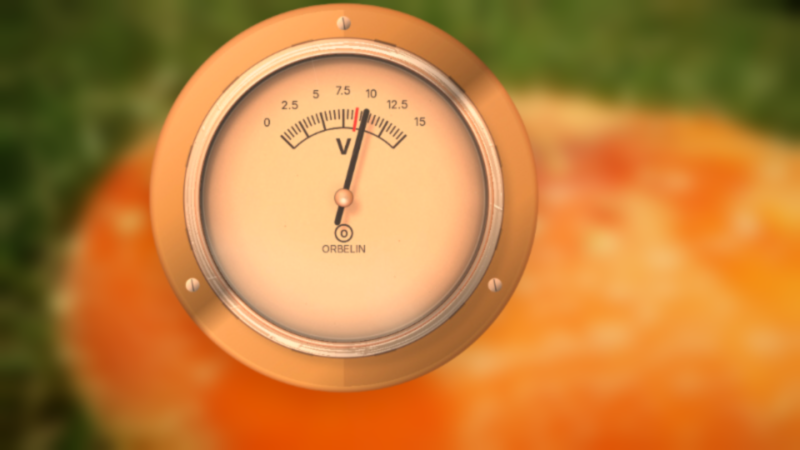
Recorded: 10 V
